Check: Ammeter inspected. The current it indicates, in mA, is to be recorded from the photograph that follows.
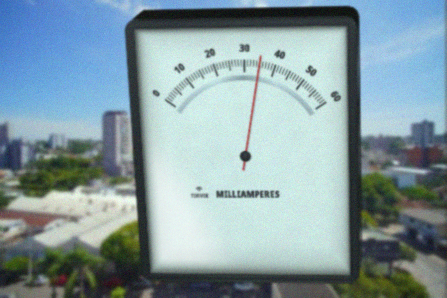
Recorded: 35 mA
